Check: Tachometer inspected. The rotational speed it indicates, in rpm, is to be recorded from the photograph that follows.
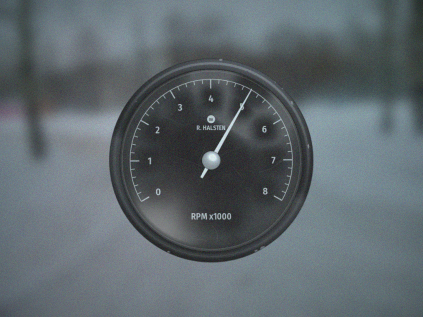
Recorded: 5000 rpm
